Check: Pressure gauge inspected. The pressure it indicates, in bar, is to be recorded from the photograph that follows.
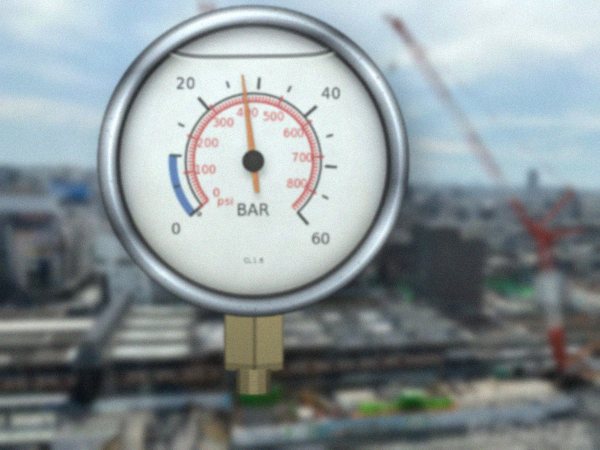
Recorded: 27.5 bar
